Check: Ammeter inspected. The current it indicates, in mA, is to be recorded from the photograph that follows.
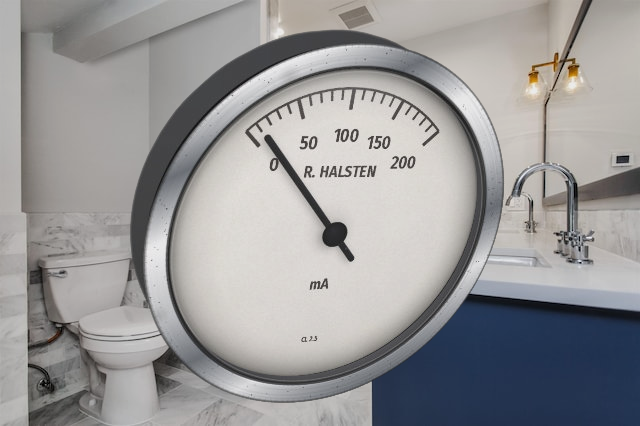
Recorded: 10 mA
